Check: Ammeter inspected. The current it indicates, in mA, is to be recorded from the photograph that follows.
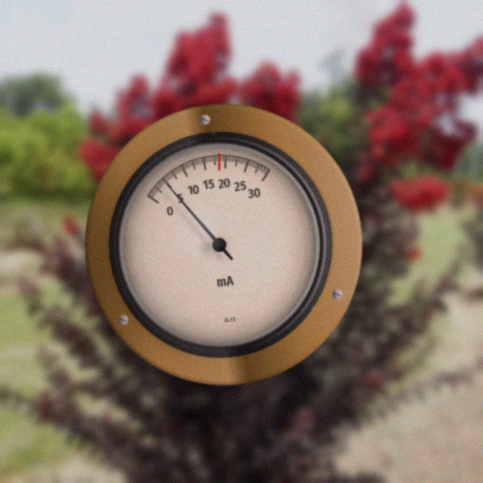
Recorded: 5 mA
